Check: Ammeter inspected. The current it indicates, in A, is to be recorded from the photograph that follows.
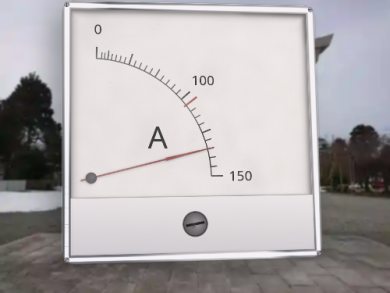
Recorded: 135 A
